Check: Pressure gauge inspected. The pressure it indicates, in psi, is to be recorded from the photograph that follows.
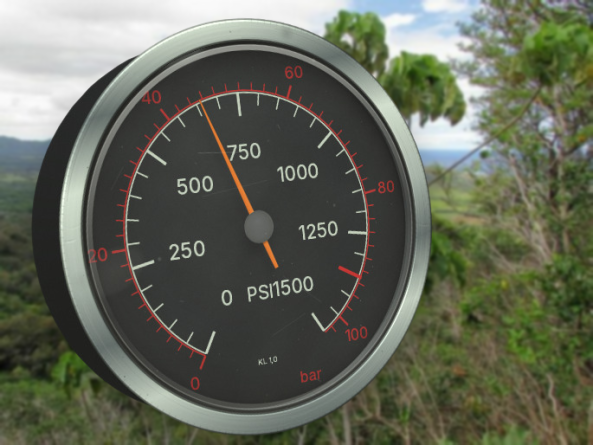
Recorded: 650 psi
